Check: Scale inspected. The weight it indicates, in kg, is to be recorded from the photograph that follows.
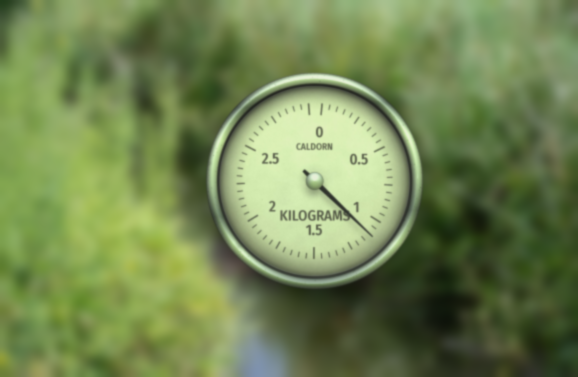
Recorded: 1.1 kg
